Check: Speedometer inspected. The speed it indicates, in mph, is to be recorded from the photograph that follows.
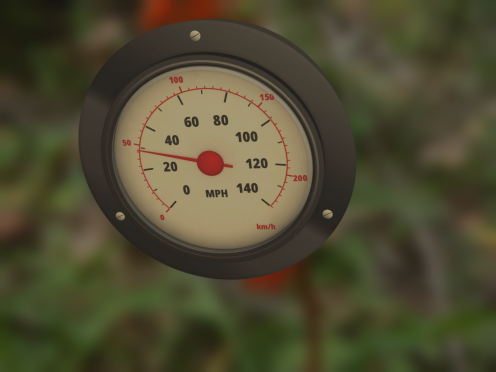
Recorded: 30 mph
